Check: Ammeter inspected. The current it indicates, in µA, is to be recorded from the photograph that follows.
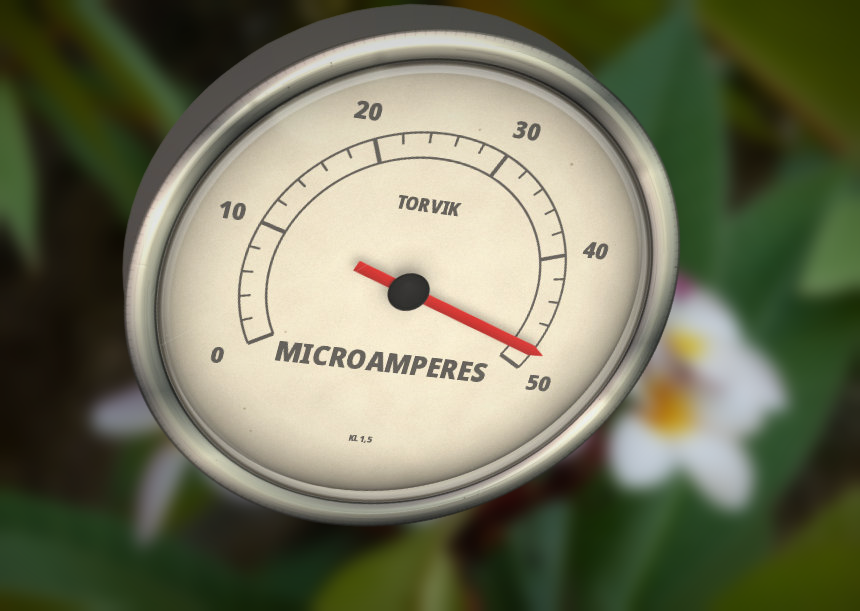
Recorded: 48 µA
